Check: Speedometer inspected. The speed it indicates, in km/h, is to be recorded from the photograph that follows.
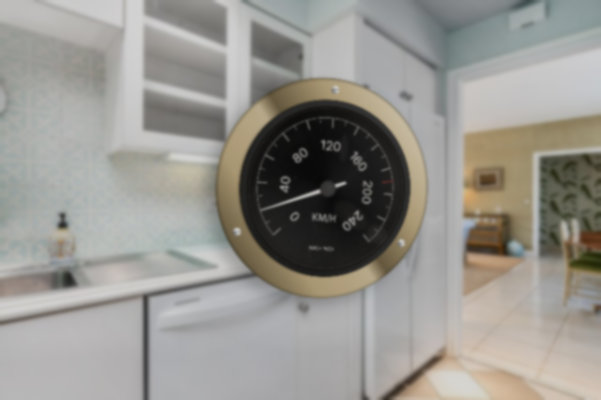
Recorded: 20 km/h
